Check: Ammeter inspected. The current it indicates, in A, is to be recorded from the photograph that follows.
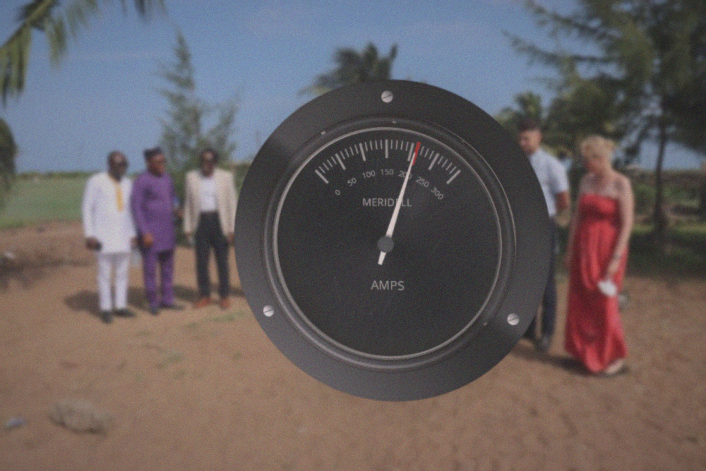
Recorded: 210 A
